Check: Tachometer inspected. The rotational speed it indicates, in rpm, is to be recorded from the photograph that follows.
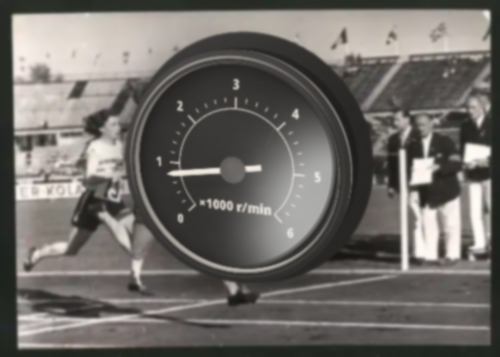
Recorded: 800 rpm
